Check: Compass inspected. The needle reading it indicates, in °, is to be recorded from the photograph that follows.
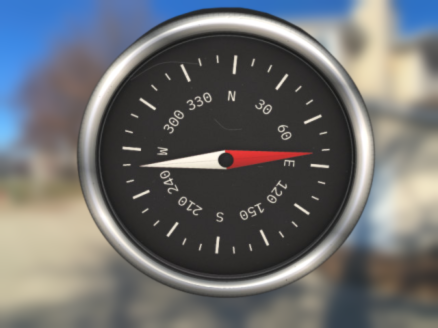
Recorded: 80 °
